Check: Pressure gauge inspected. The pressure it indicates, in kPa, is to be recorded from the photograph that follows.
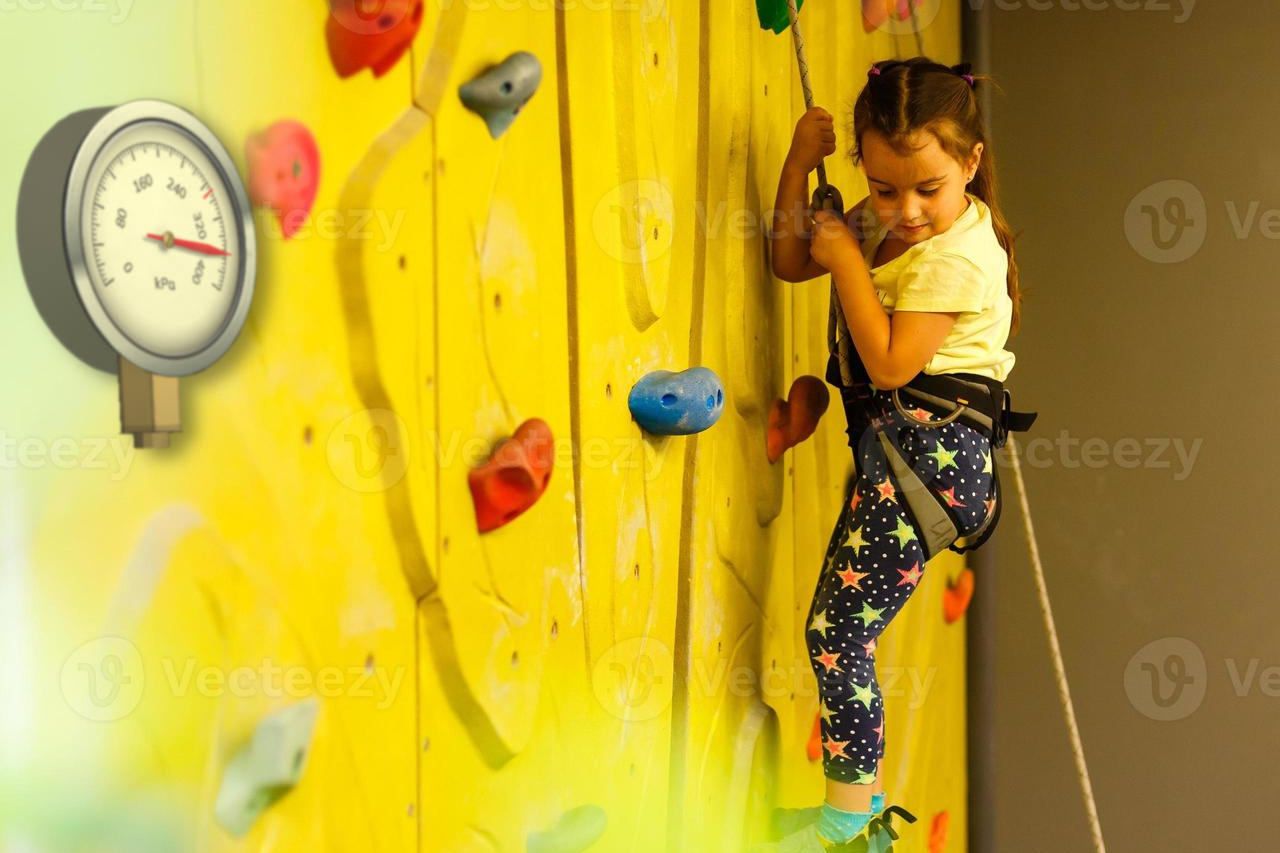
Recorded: 360 kPa
